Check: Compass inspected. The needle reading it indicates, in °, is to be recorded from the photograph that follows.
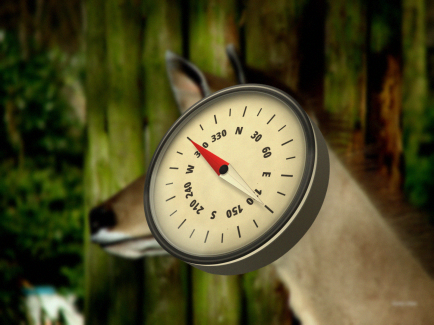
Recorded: 300 °
